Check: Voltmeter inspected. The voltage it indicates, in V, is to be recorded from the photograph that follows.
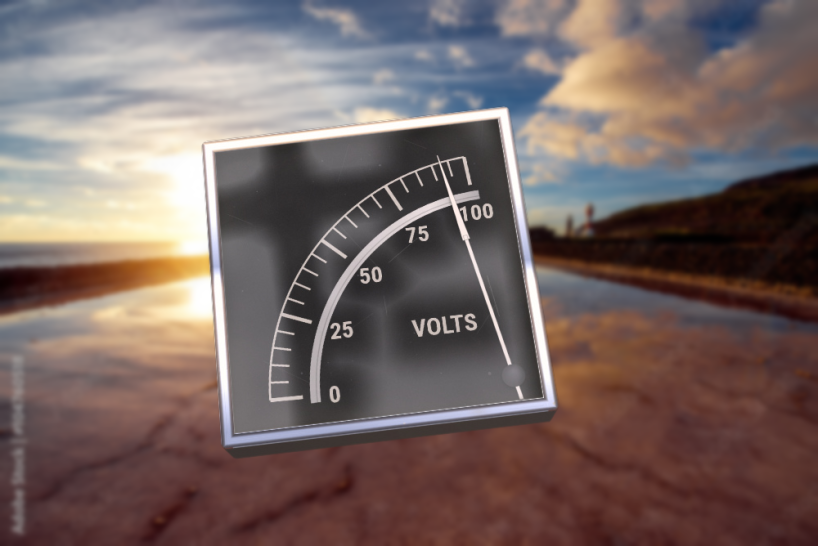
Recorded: 92.5 V
